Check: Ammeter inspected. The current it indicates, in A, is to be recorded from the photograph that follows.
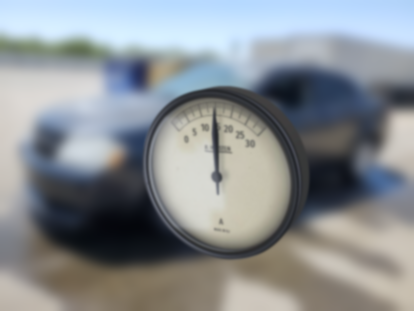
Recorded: 15 A
